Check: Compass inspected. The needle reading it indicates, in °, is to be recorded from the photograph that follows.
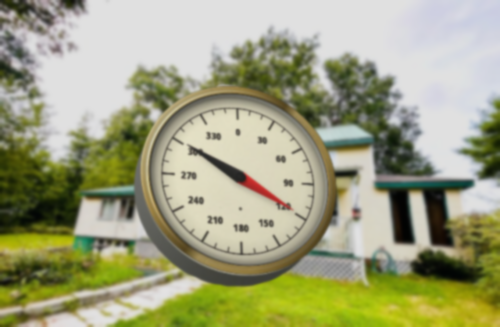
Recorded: 120 °
